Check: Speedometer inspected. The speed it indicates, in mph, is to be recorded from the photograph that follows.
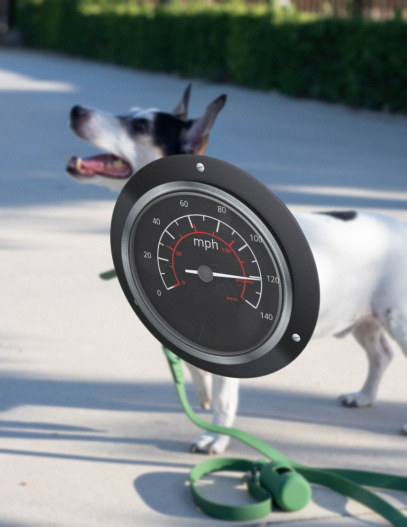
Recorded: 120 mph
